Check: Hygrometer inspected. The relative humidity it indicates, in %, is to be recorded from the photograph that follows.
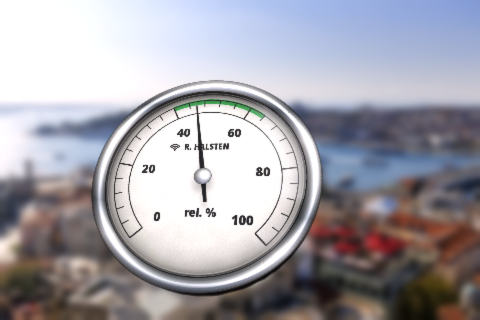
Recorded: 46 %
